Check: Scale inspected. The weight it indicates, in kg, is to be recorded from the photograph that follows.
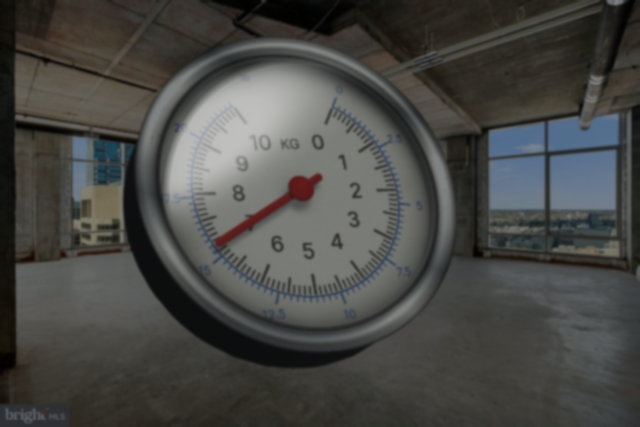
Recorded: 7 kg
